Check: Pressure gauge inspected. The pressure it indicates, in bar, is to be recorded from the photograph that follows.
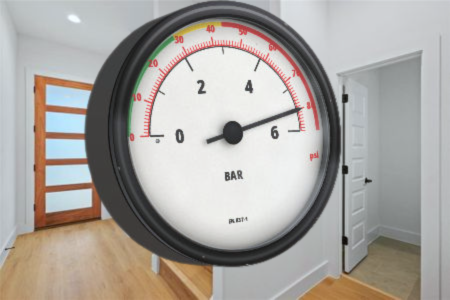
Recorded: 5.5 bar
